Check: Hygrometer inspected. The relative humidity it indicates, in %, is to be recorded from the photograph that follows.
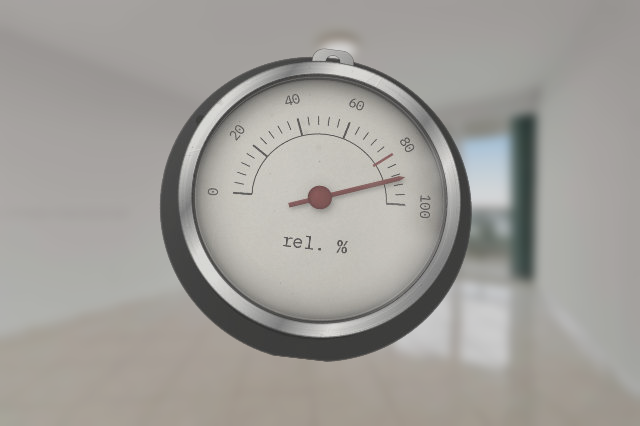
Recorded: 90 %
